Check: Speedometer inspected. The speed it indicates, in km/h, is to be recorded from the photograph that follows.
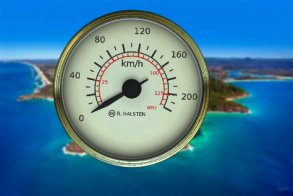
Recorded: 0 km/h
